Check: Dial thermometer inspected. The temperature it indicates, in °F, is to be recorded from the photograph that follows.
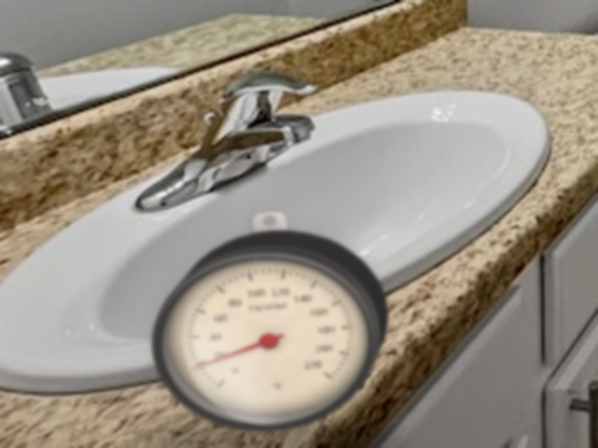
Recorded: 20 °F
